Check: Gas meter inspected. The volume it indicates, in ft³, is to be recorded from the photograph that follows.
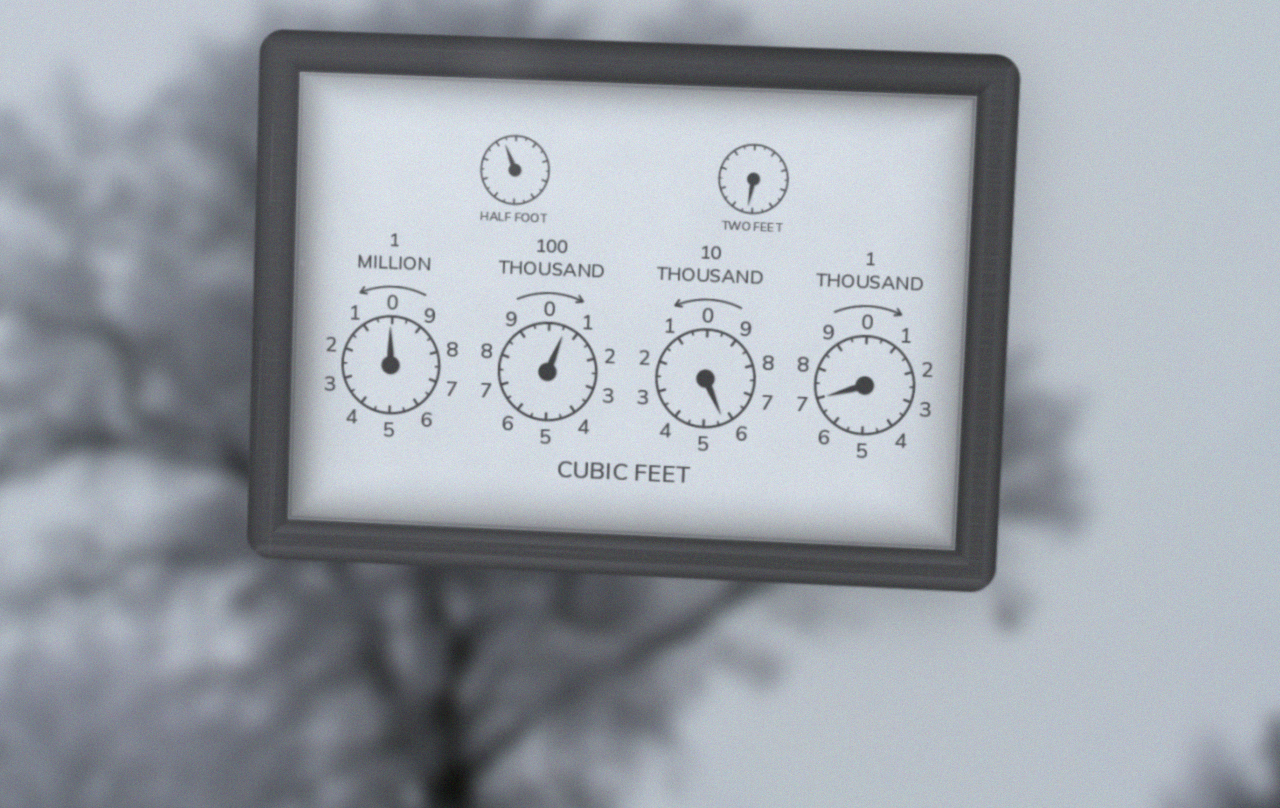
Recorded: 5700 ft³
